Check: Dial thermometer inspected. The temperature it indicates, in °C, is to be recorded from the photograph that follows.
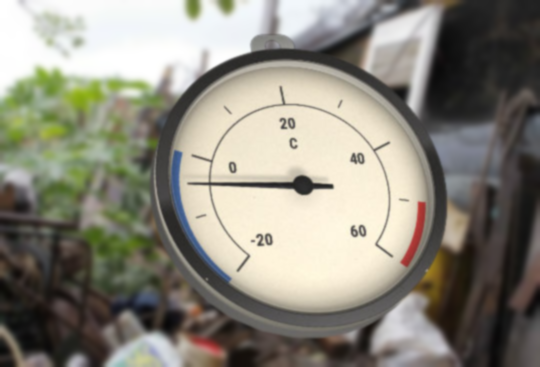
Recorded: -5 °C
